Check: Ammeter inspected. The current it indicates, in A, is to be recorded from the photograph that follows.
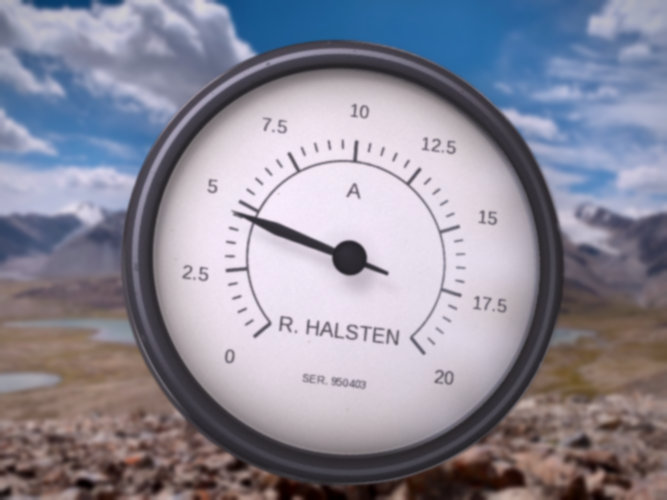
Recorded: 4.5 A
